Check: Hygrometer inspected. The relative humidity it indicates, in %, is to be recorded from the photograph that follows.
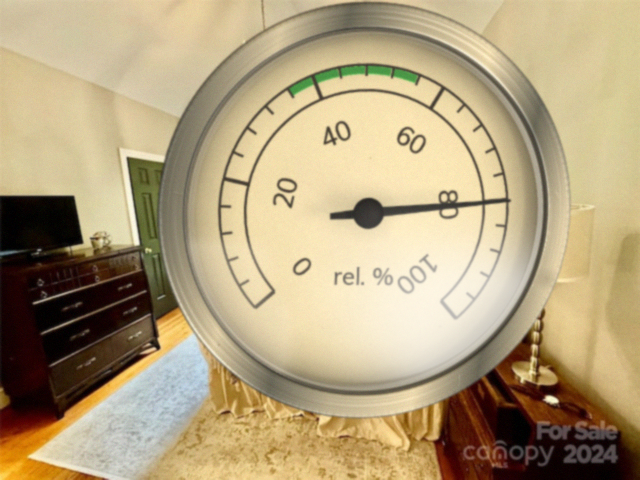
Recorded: 80 %
